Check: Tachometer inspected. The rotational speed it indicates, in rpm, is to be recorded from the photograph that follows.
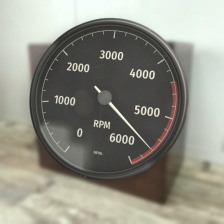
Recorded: 5600 rpm
